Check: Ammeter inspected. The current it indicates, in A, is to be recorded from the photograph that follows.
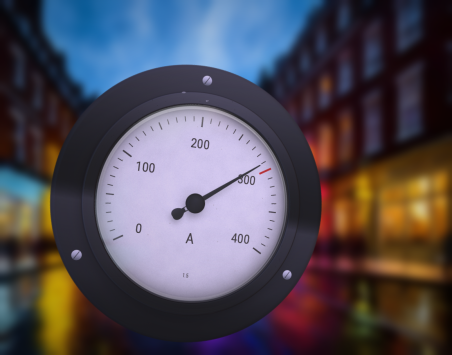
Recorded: 290 A
